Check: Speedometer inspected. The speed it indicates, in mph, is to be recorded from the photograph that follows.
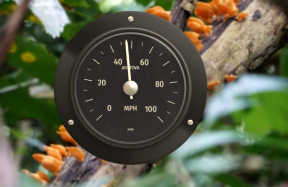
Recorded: 47.5 mph
